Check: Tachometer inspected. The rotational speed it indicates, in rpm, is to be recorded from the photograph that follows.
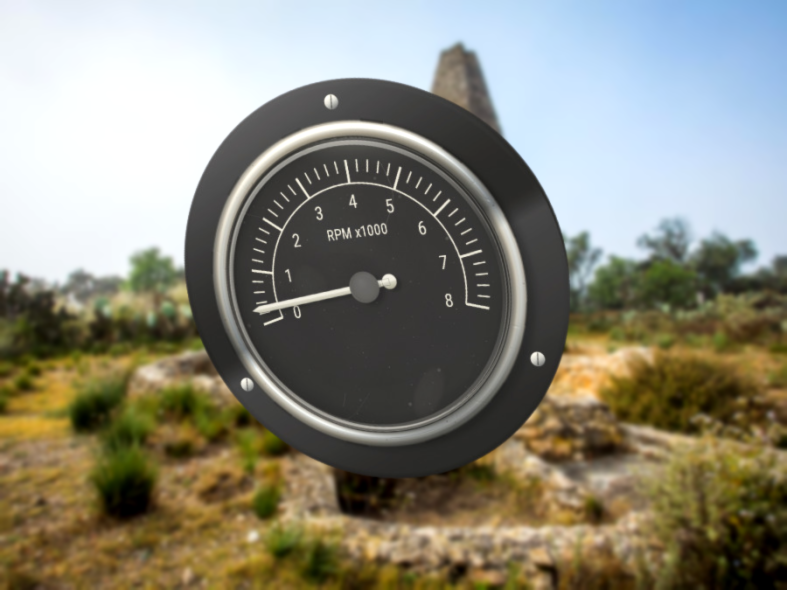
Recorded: 300 rpm
